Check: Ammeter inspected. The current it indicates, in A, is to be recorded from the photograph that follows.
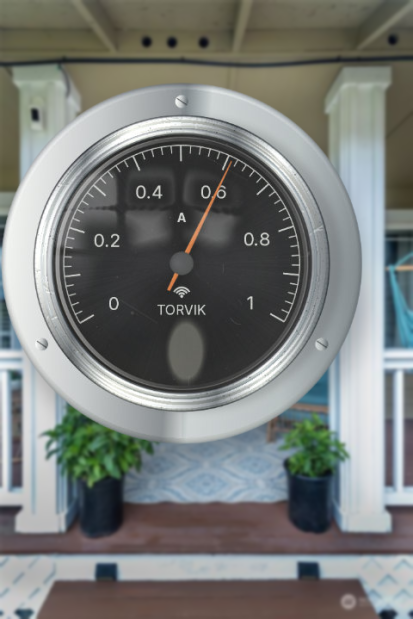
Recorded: 0.61 A
